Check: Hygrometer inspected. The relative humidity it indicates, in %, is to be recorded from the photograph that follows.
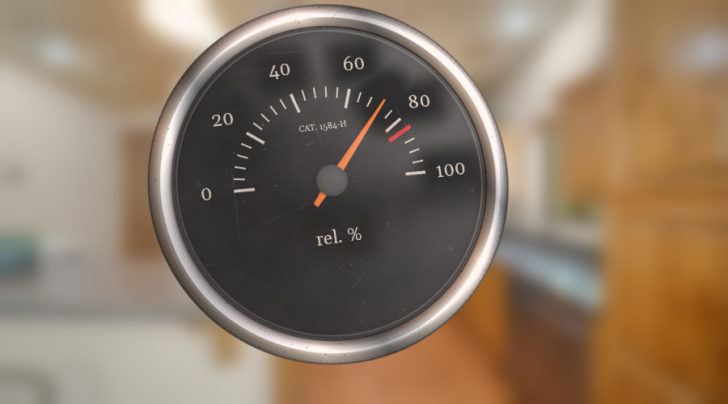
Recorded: 72 %
